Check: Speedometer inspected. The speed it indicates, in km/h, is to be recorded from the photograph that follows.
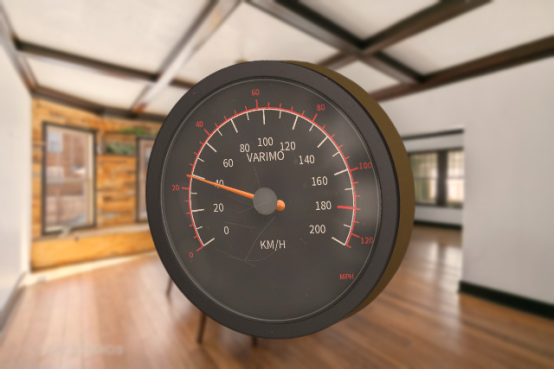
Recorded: 40 km/h
